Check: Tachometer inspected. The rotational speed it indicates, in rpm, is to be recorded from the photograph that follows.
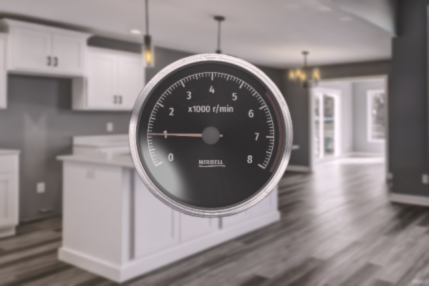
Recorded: 1000 rpm
